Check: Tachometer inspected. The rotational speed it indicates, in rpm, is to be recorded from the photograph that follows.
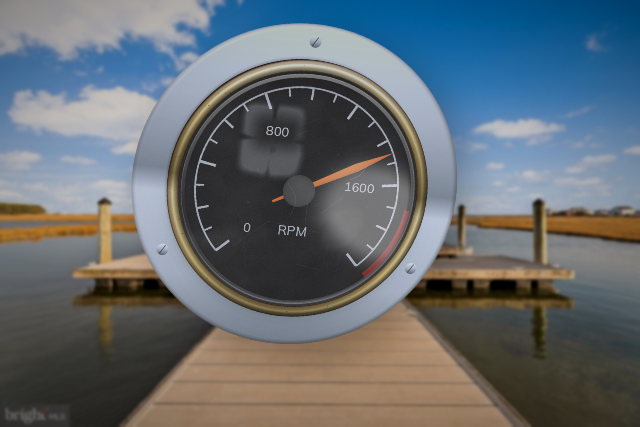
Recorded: 1450 rpm
